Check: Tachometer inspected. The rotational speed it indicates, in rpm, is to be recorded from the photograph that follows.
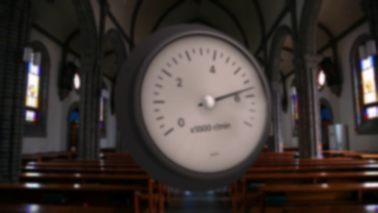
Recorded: 5750 rpm
